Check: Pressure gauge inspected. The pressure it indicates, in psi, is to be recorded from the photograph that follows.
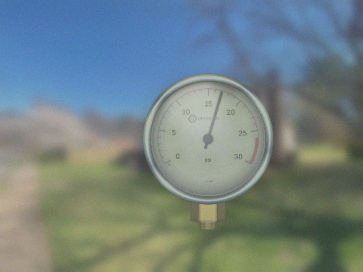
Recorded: 17 psi
